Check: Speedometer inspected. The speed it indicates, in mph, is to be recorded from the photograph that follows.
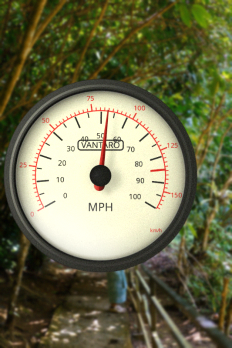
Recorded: 52.5 mph
